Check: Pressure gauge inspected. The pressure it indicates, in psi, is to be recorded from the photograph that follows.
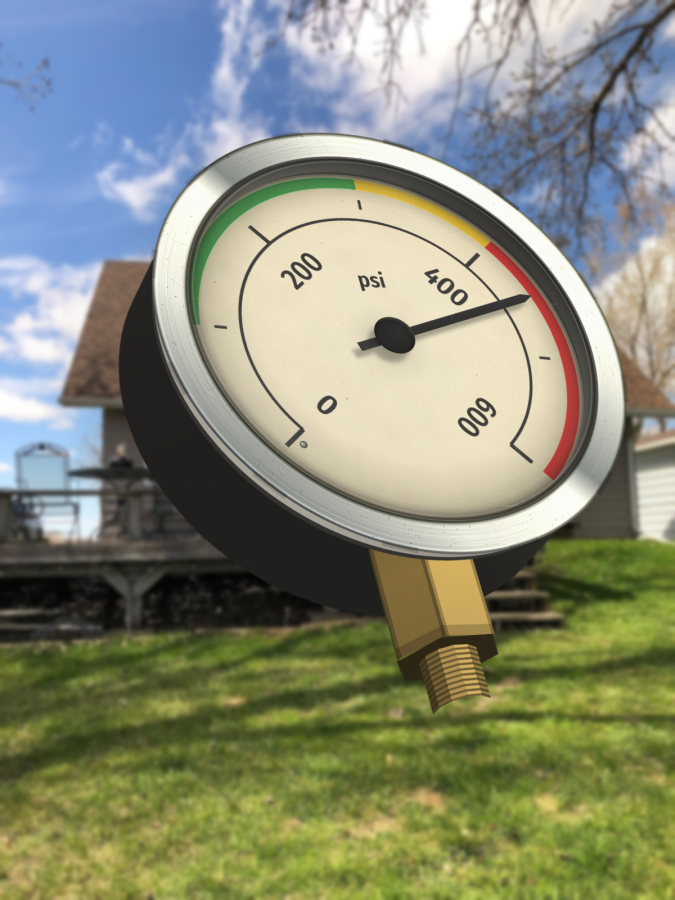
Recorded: 450 psi
